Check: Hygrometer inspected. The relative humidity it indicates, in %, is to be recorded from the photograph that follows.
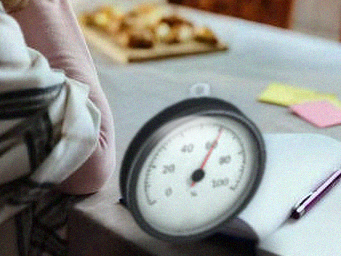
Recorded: 60 %
